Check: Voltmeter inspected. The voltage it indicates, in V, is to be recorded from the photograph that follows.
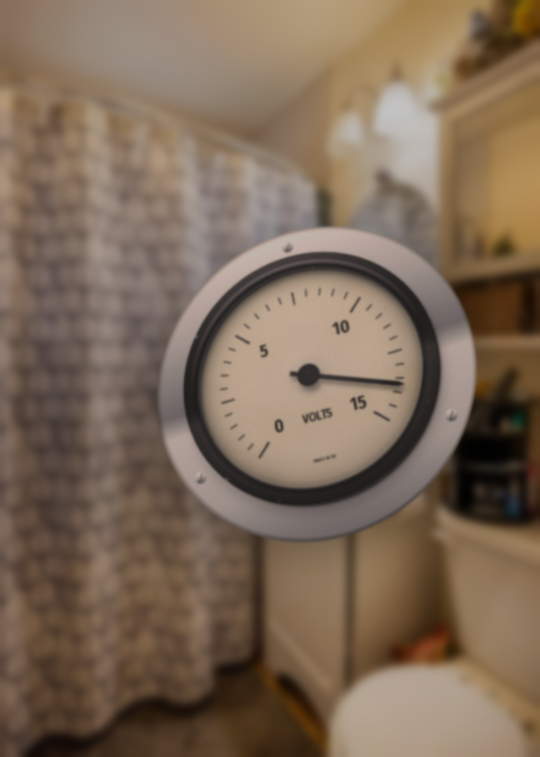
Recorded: 13.75 V
